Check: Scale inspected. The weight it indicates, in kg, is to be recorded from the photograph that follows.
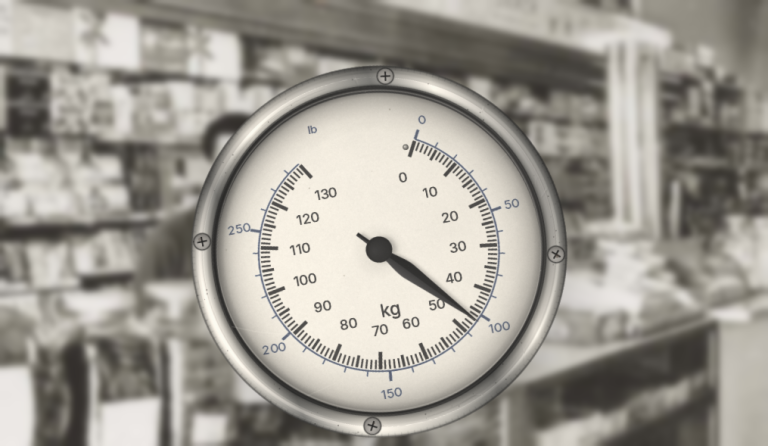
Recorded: 47 kg
